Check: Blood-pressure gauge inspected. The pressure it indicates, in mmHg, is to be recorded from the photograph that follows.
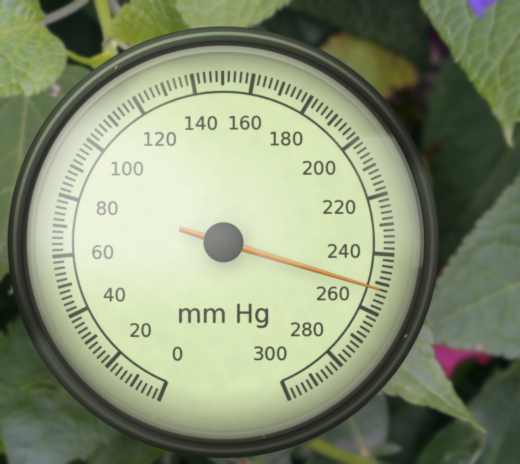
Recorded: 252 mmHg
